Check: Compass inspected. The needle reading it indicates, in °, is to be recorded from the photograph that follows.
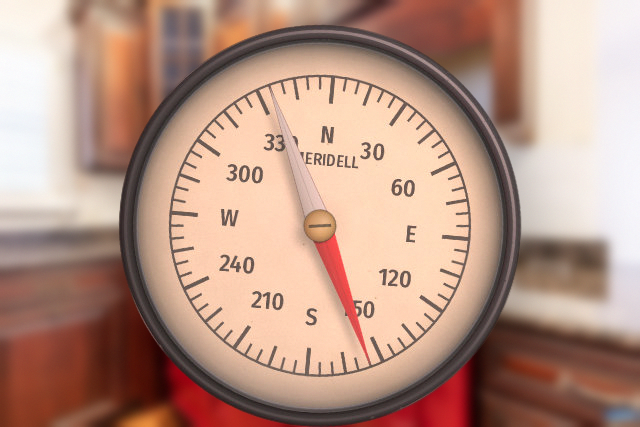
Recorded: 155 °
